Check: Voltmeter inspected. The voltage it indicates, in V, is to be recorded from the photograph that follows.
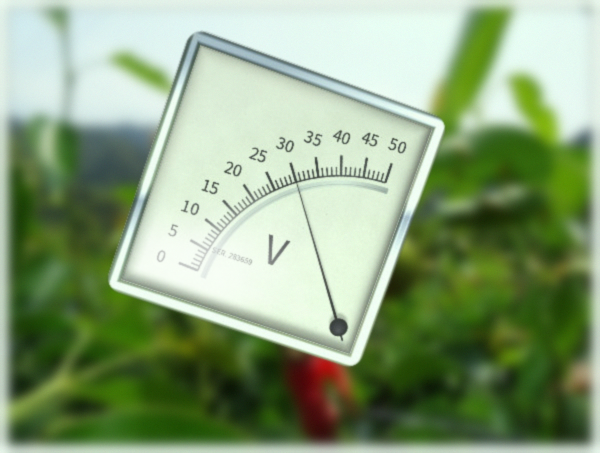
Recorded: 30 V
